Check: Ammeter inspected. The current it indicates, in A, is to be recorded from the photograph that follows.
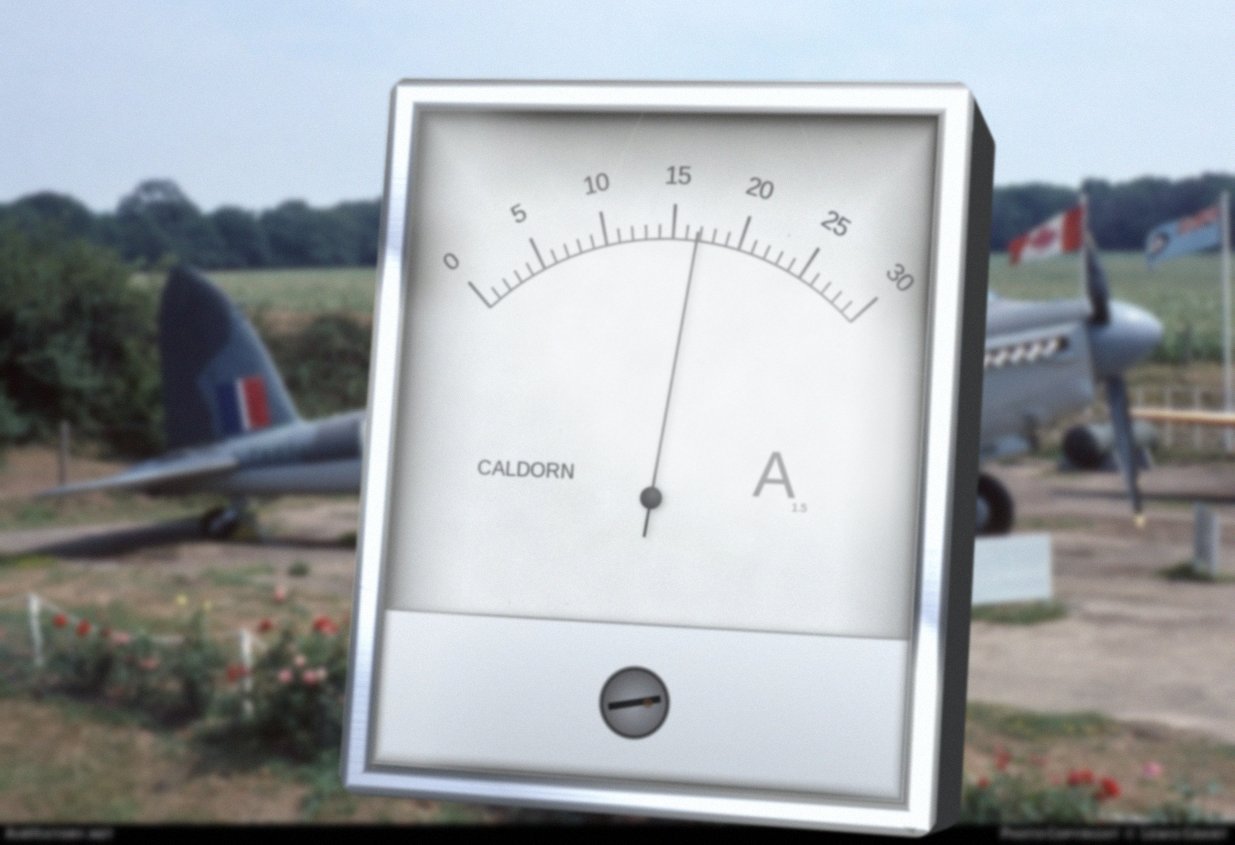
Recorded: 17 A
